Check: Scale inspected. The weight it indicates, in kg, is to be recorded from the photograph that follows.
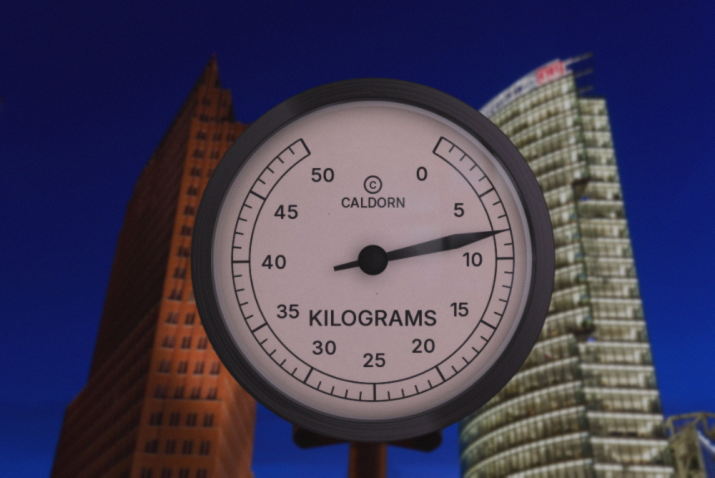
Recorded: 8 kg
